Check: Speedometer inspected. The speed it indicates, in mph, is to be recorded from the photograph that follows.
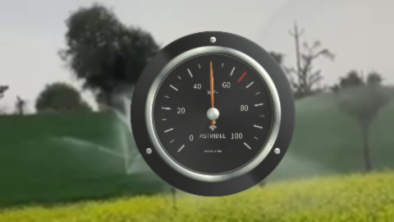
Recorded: 50 mph
